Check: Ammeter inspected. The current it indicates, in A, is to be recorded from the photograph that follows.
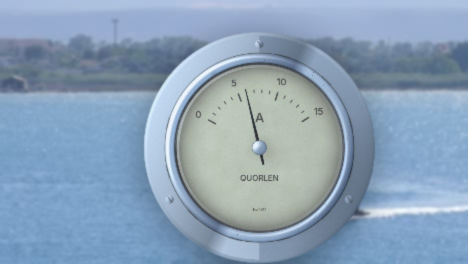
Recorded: 6 A
